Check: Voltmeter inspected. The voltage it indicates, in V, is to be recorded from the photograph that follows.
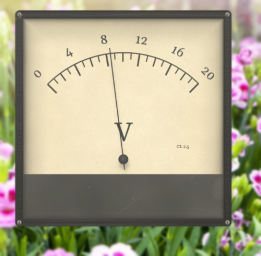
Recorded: 8.5 V
